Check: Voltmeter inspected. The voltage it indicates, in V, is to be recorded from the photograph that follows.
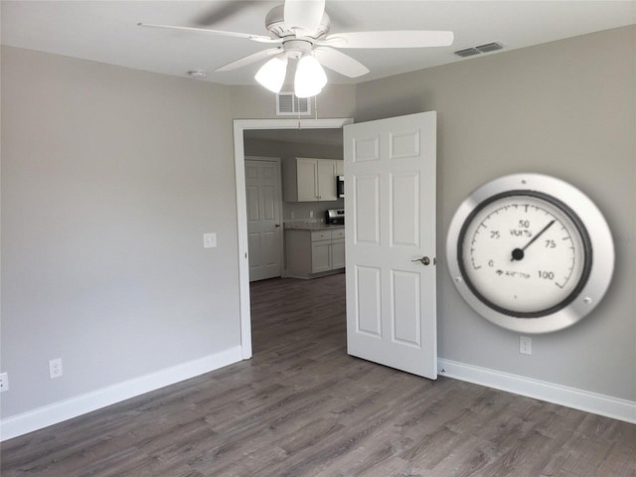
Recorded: 65 V
